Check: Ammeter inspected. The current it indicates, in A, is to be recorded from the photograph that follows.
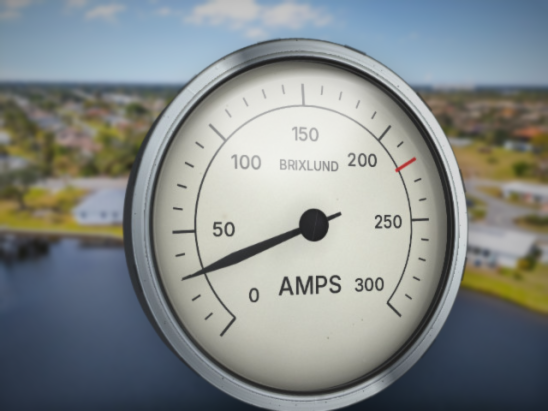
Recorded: 30 A
